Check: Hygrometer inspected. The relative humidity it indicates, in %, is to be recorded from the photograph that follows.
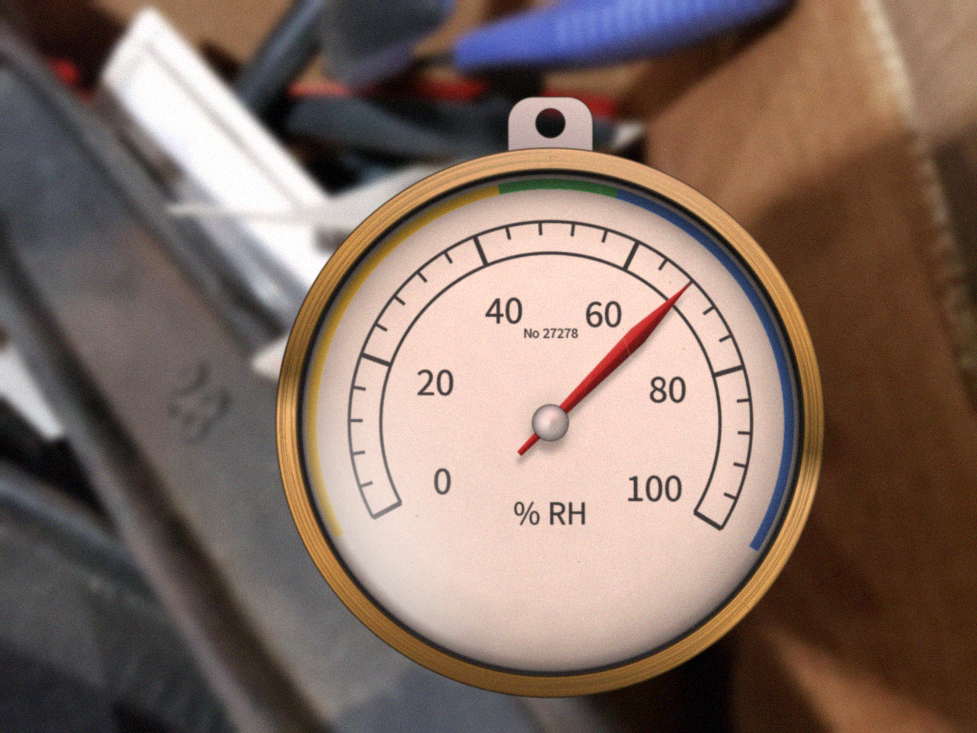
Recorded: 68 %
